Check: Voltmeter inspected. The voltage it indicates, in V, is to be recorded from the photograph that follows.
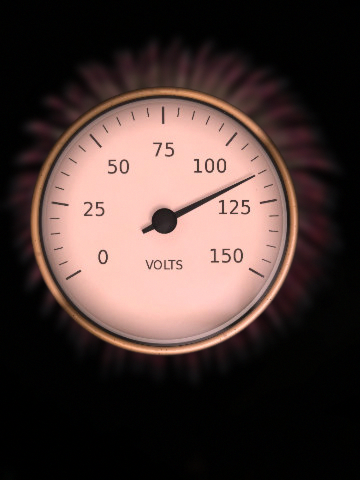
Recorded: 115 V
